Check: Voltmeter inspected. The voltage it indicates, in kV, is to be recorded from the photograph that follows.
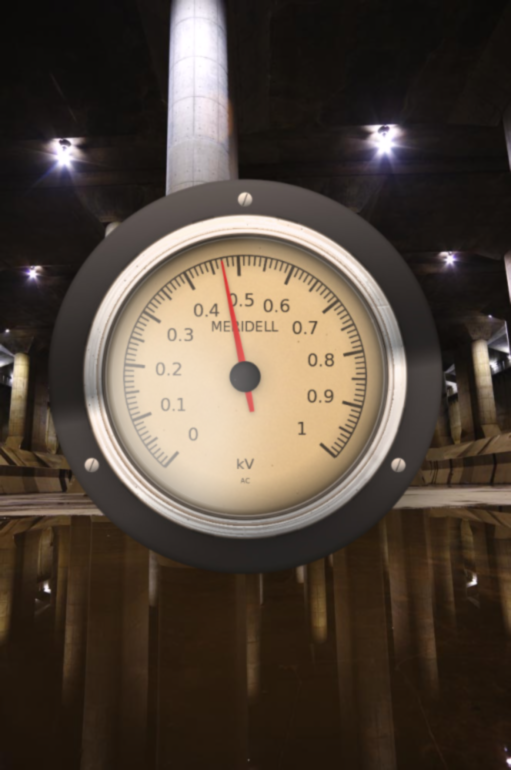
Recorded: 0.47 kV
